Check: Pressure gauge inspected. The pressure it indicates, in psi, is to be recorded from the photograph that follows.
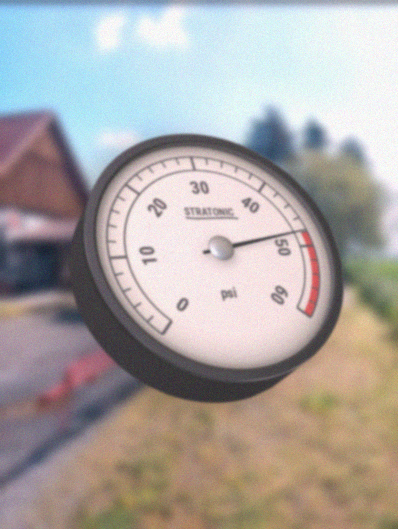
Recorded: 48 psi
